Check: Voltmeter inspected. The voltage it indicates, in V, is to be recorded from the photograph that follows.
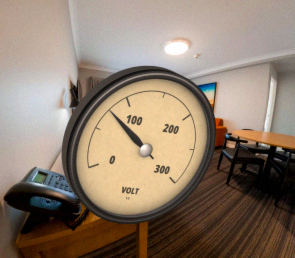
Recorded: 75 V
